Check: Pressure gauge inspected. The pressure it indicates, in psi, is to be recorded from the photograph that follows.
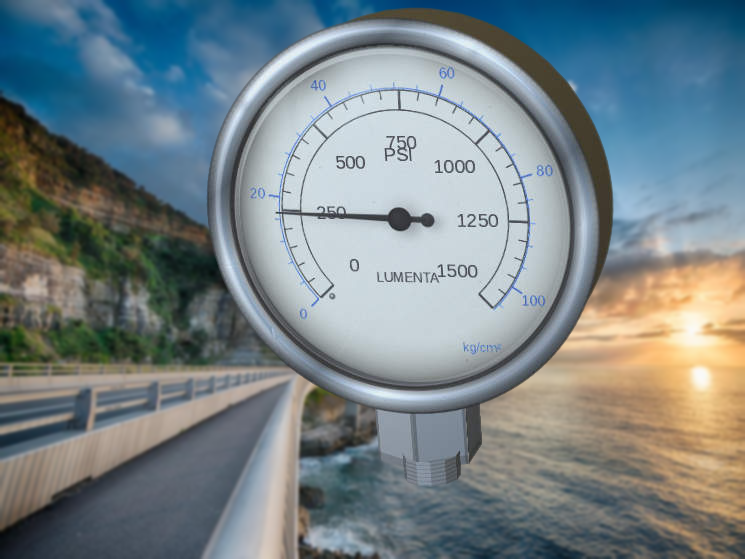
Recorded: 250 psi
